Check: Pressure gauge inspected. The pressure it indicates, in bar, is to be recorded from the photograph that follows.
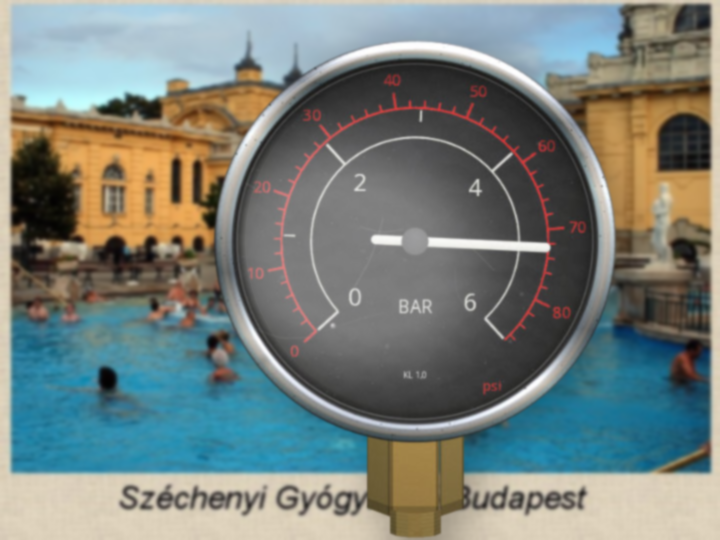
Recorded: 5 bar
